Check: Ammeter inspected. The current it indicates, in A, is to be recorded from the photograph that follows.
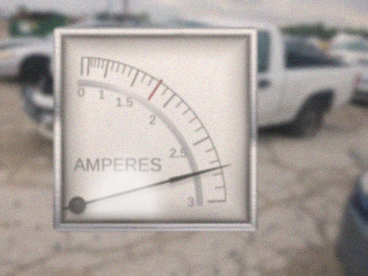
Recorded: 2.75 A
